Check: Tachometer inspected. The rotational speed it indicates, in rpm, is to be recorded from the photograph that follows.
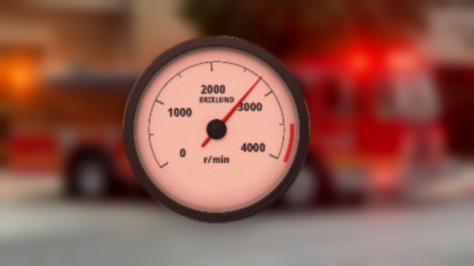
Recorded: 2750 rpm
